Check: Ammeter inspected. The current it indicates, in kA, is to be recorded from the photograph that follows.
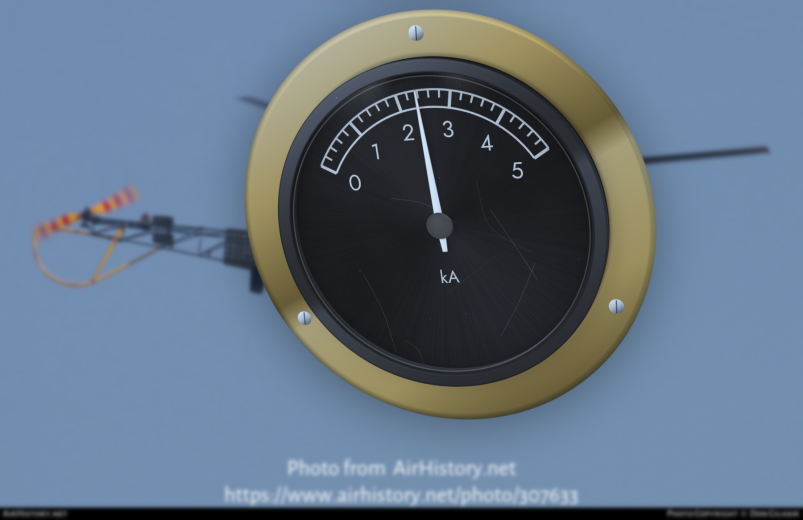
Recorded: 2.4 kA
